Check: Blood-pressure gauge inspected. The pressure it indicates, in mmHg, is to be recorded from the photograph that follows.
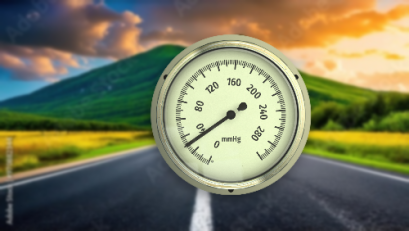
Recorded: 30 mmHg
